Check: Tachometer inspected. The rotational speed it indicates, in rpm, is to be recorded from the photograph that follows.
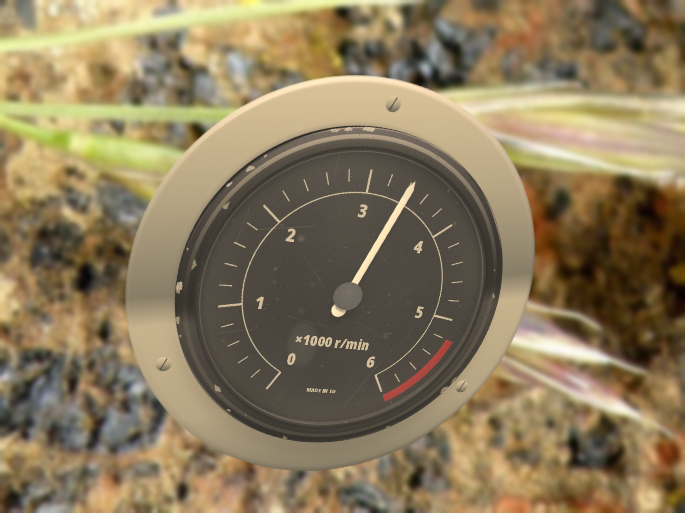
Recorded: 3400 rpm
